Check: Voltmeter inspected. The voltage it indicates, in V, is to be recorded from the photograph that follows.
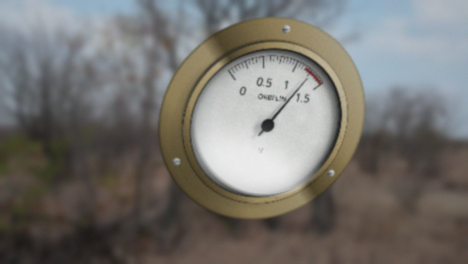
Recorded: 1.25 V
